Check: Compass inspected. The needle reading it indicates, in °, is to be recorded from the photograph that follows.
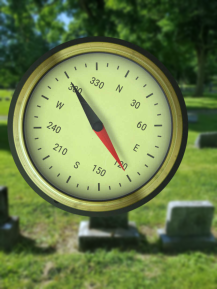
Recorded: 120 °
